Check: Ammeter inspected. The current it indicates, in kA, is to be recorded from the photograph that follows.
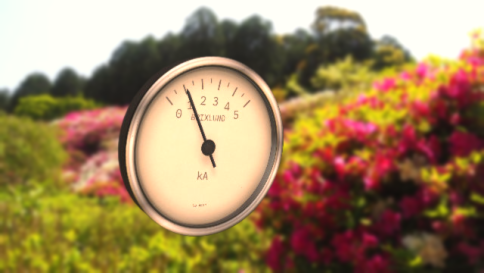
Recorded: 1 kA
